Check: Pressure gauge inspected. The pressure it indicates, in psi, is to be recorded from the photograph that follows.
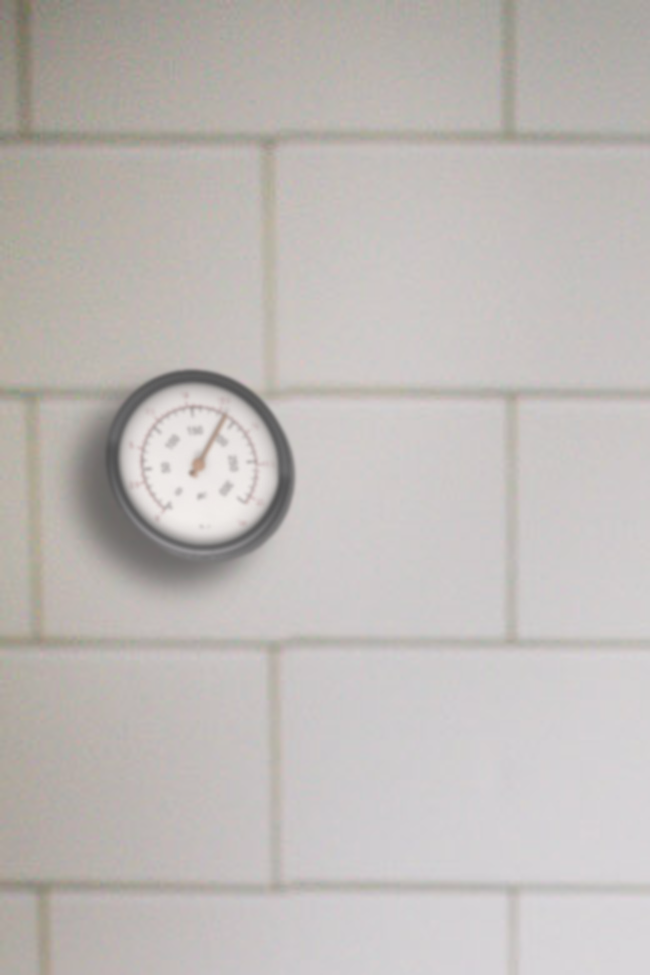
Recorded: 190 psi
